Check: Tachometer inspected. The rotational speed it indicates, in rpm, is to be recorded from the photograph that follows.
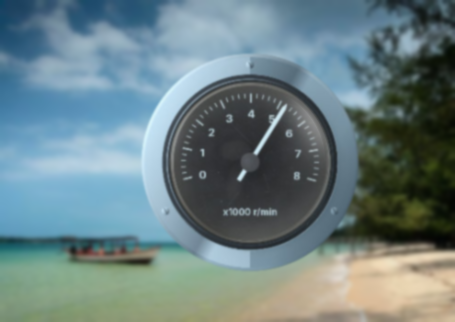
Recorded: 5200 rpm
